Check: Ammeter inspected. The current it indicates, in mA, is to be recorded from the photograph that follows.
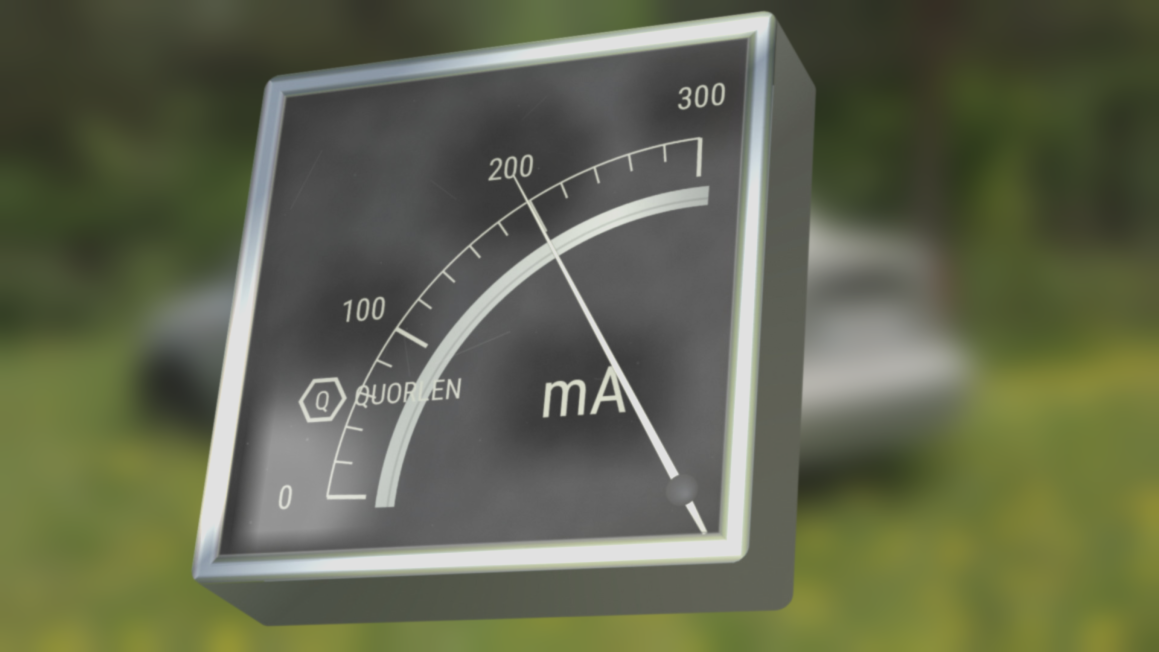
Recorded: 200 mA
